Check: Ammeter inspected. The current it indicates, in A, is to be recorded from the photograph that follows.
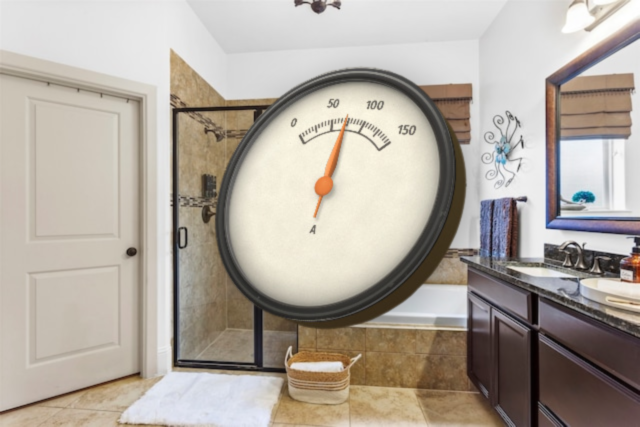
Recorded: 75 A
